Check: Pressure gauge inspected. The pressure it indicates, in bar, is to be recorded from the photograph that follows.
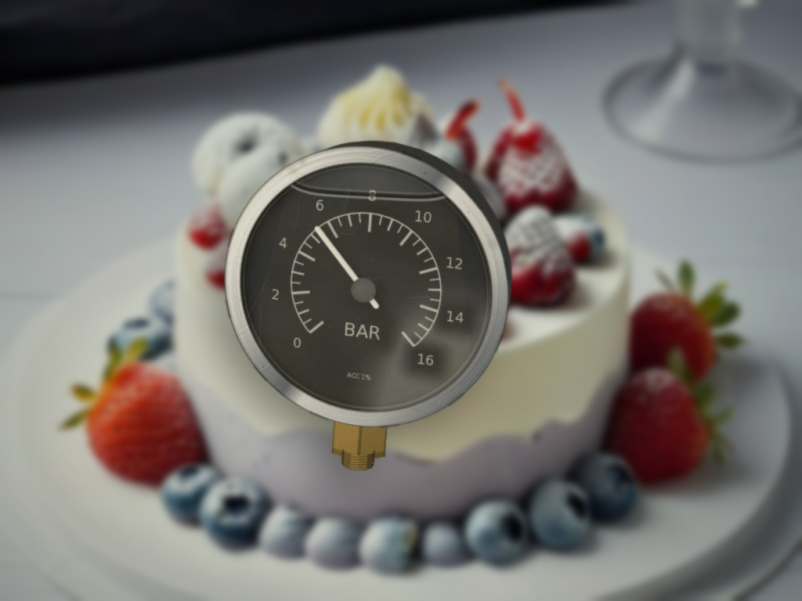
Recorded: 5.5 bar
